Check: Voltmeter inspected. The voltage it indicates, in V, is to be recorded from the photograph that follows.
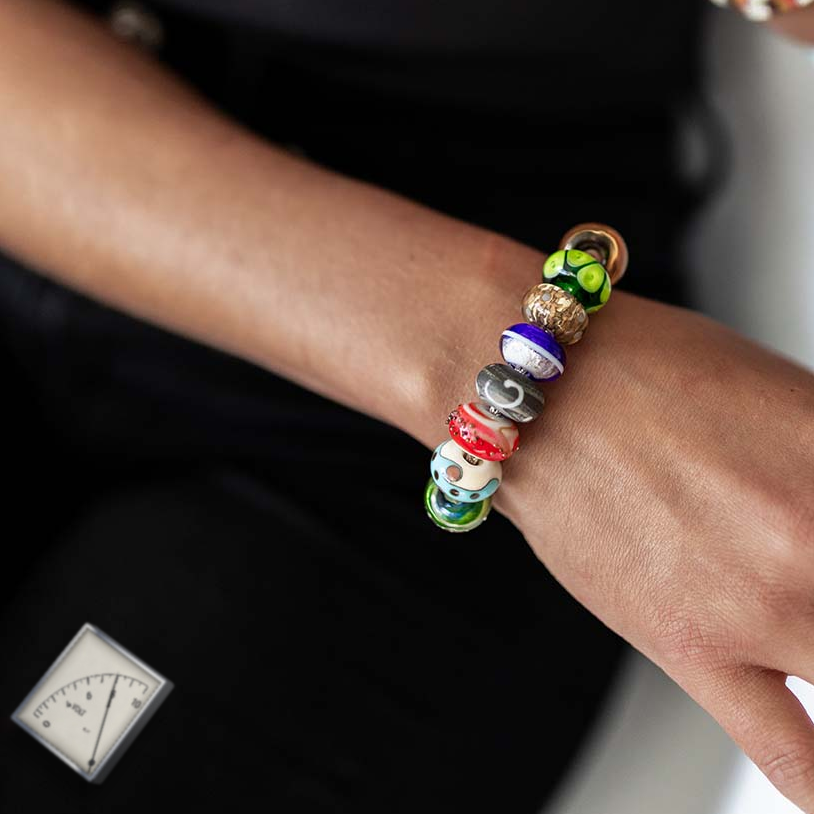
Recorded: 8 V
